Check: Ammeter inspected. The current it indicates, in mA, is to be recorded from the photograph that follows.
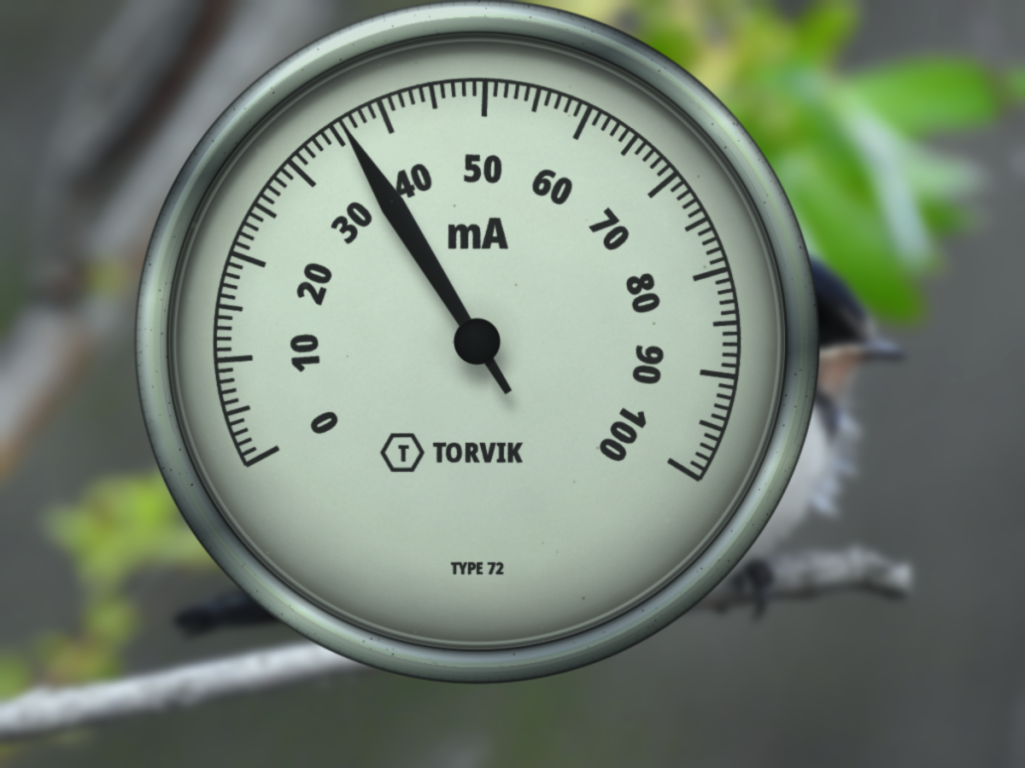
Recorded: 36 mA
